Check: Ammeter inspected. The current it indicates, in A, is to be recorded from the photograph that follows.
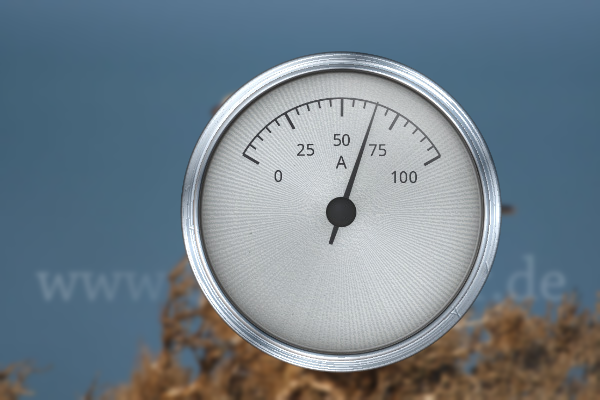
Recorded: 65 A
